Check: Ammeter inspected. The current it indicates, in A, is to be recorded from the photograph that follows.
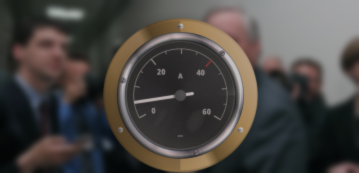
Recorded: 5 A
